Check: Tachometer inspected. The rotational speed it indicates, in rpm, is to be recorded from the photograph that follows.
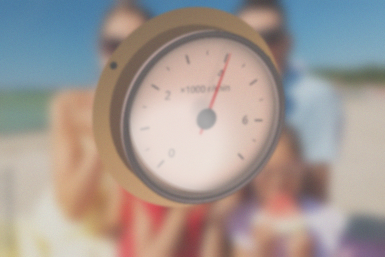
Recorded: 4000 rpm
